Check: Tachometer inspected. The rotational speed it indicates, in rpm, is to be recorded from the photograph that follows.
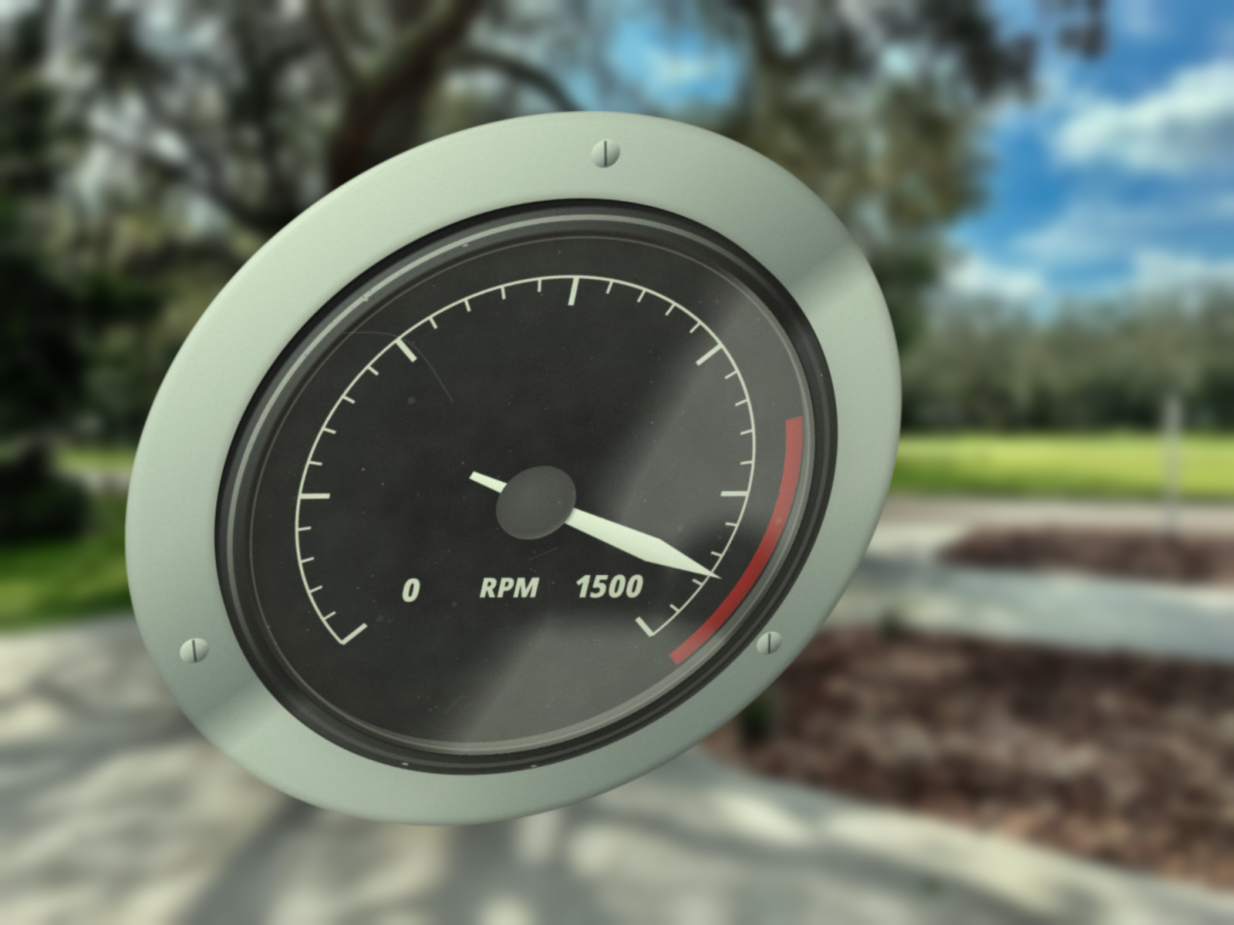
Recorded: 1375 rpm
